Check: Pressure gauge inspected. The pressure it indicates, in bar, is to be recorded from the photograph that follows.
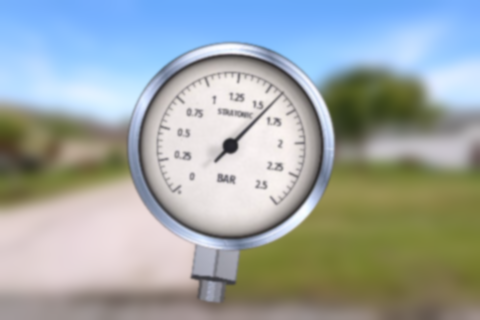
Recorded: 1.6 bar
